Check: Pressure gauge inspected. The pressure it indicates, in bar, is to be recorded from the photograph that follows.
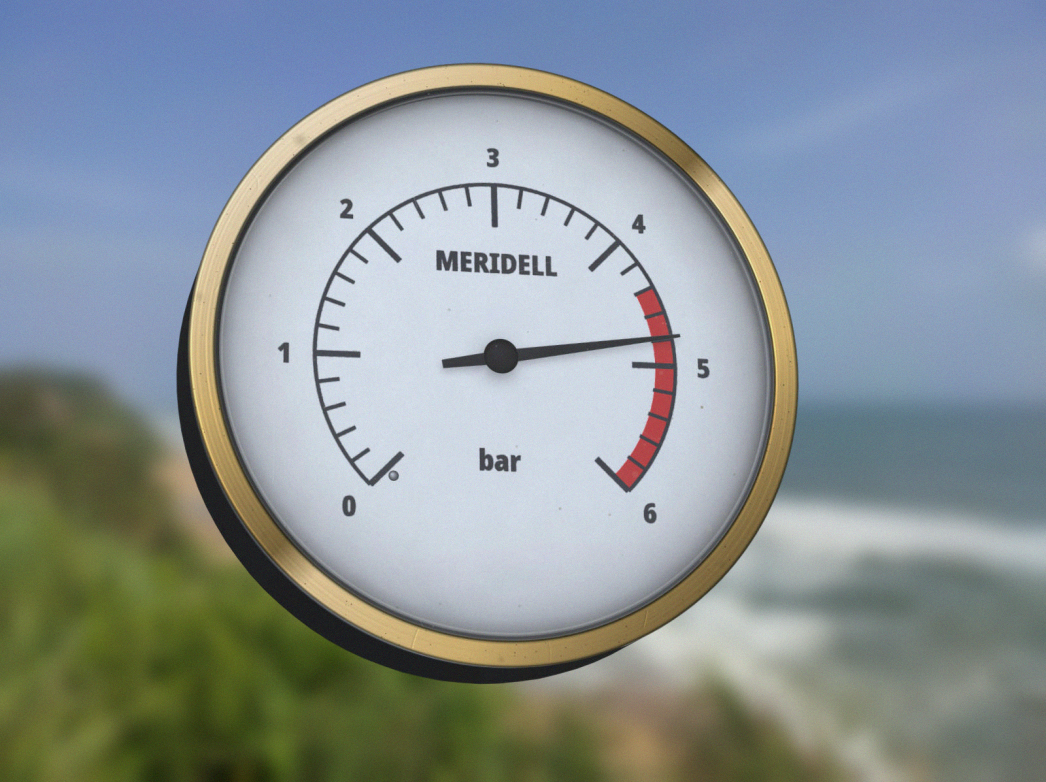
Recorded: 4.8 bar
